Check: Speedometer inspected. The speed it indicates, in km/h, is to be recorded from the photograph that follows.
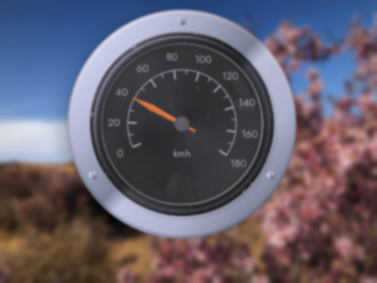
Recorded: 40 km/h
